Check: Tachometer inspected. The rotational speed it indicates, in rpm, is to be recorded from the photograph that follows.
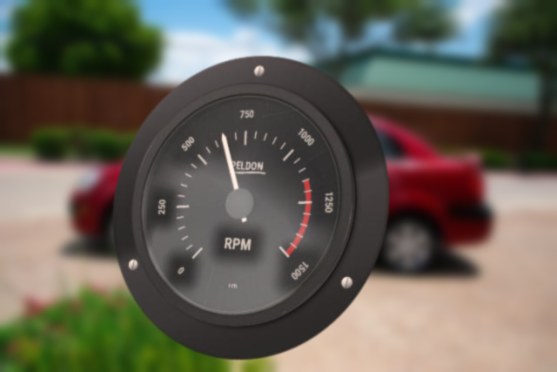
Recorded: 650 rpm
